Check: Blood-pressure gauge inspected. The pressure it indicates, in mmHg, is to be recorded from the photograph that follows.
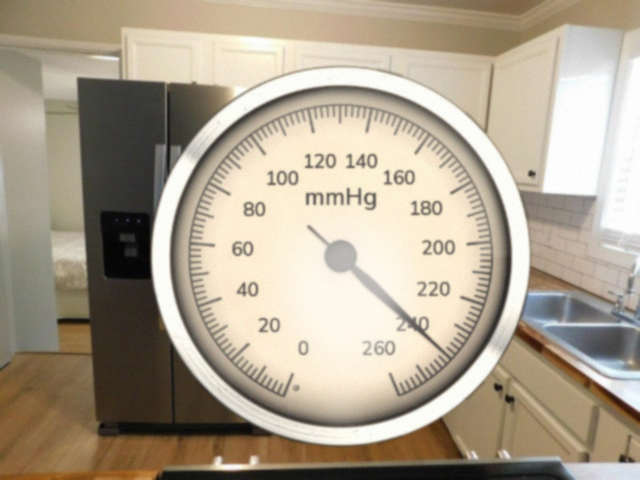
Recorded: 240 mmHg
